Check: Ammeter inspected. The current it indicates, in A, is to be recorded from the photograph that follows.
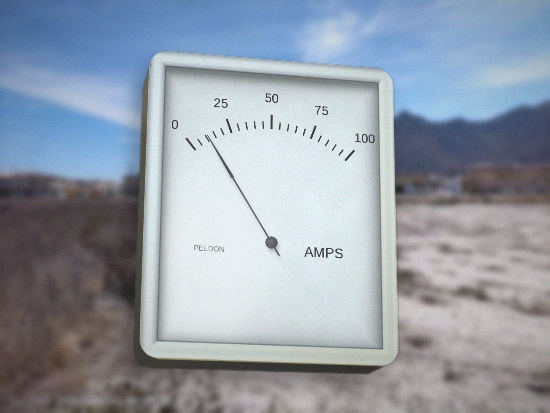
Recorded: 10 A
